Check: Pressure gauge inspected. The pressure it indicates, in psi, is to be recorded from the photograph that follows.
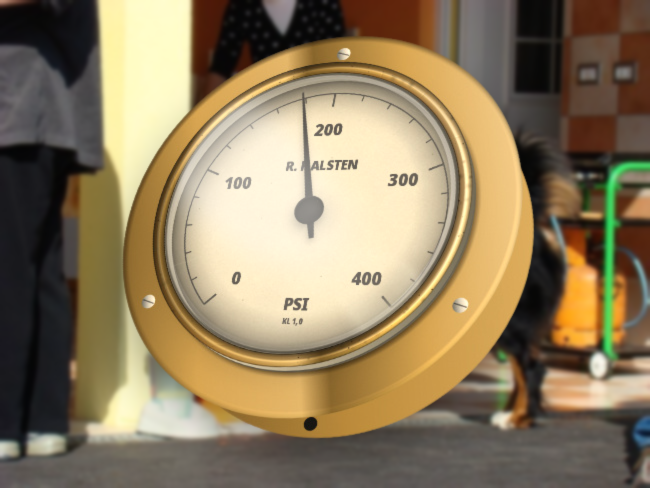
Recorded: 180 psi
